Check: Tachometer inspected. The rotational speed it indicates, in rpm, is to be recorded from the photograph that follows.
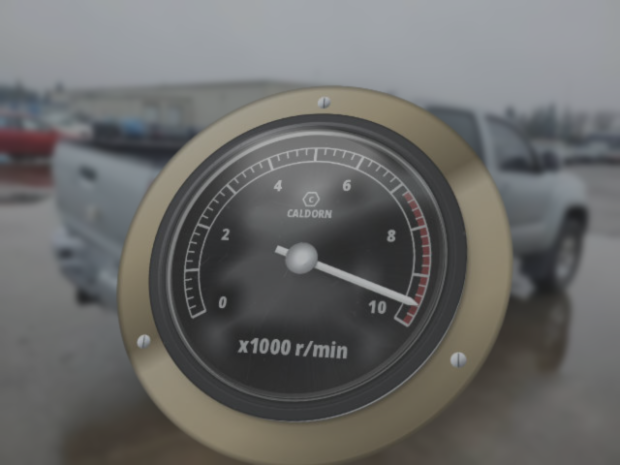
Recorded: 9600 rpm
